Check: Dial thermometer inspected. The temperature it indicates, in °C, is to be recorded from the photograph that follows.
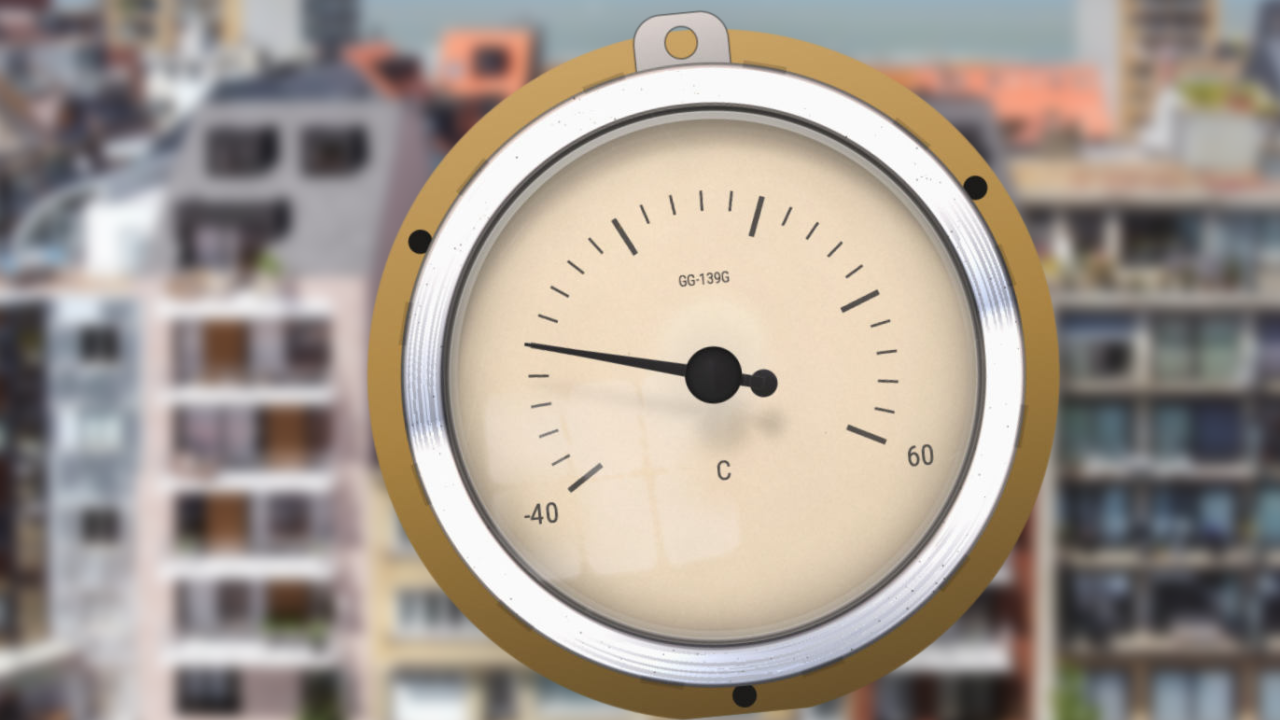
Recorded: -20 °C
